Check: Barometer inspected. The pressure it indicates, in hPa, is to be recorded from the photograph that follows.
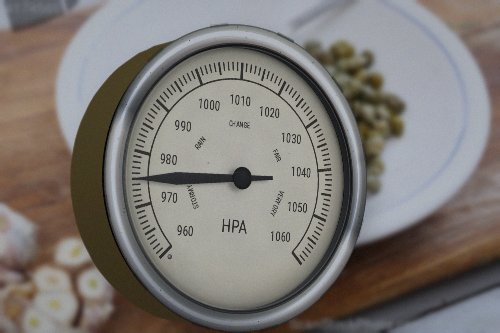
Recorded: 975 hPa
